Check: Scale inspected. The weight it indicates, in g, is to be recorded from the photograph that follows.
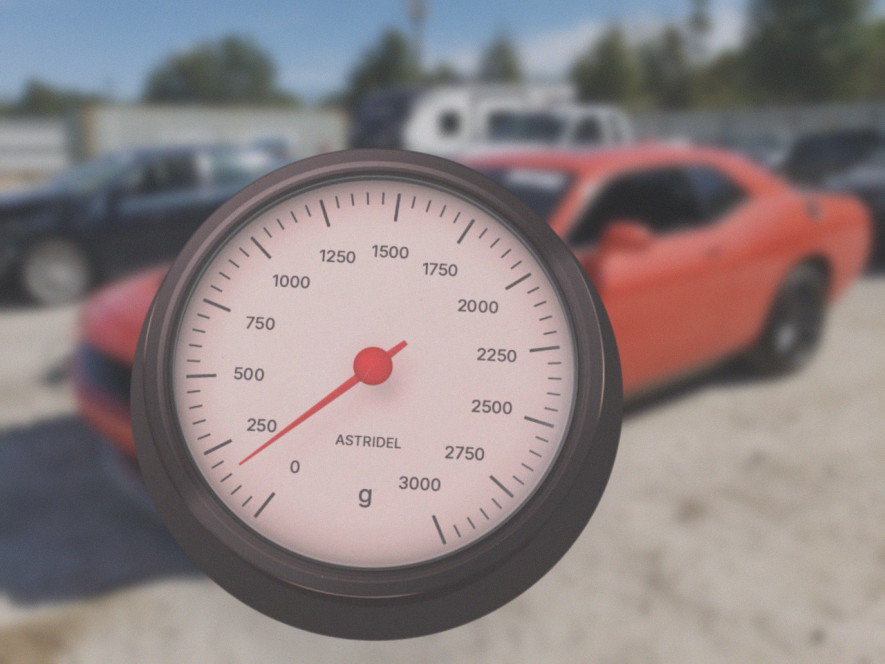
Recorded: 150 g
